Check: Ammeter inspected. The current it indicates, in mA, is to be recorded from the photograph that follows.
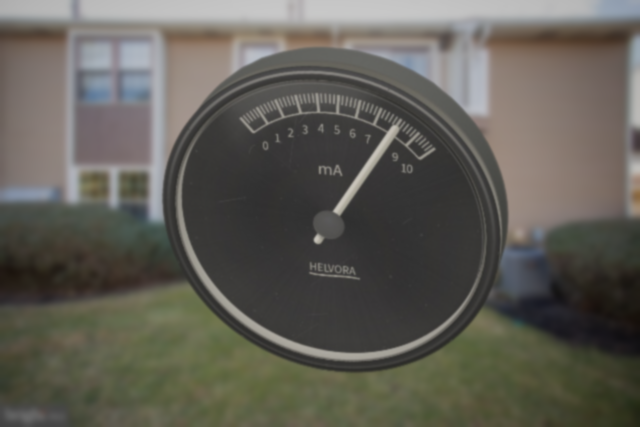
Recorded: 8 mA
